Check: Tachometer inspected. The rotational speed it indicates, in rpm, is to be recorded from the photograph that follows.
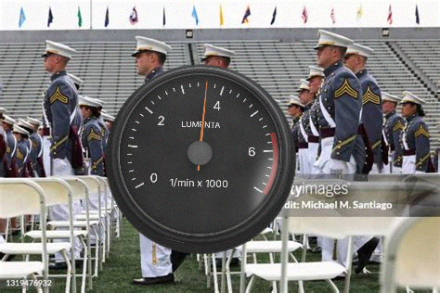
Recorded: 3600 rpm
